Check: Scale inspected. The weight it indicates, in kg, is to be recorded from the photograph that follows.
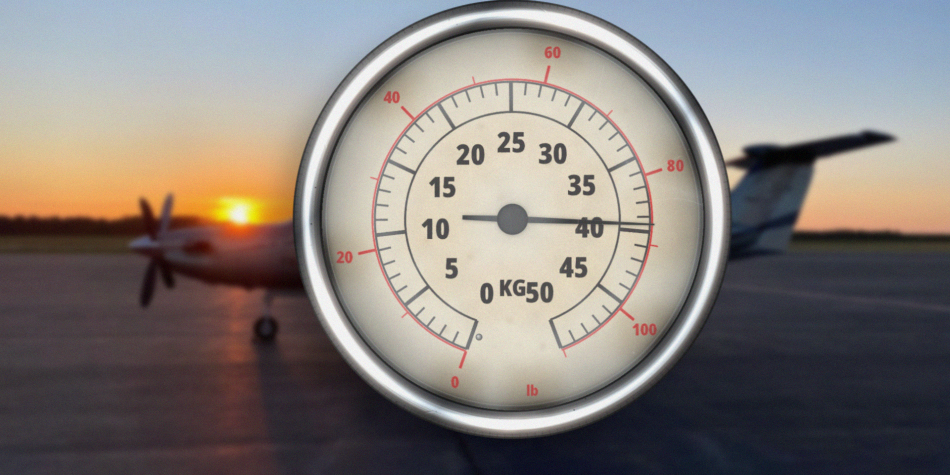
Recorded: 39.5 kg
